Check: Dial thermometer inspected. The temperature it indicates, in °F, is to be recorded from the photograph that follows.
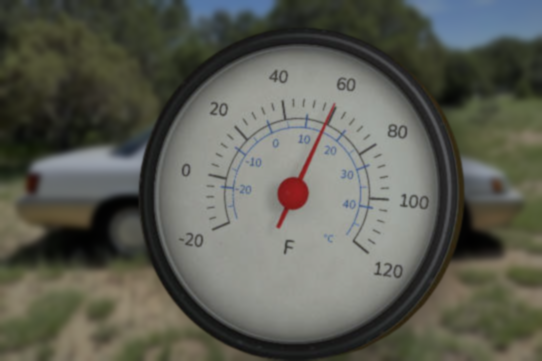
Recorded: 60 °F
